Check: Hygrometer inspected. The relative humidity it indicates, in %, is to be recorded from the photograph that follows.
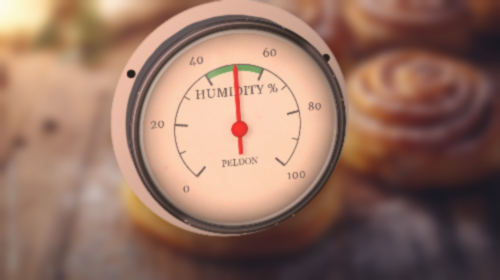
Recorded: 50 %
